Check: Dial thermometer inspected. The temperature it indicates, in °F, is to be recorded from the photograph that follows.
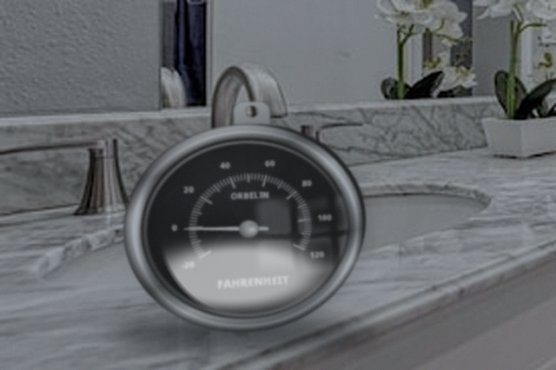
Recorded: 0 °F
